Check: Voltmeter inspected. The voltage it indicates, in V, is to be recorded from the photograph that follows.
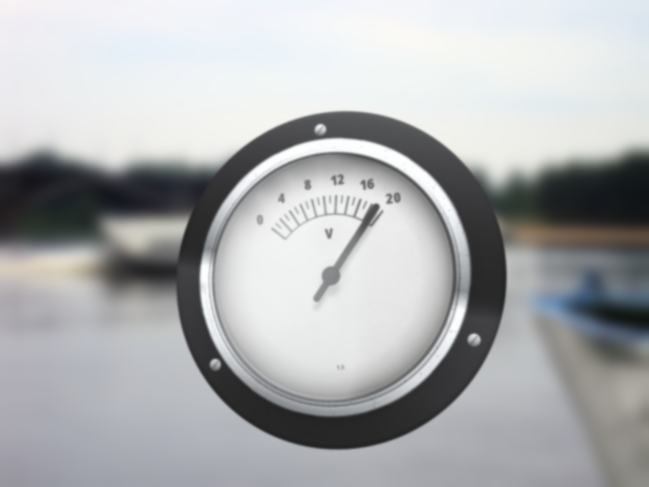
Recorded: 19 V
